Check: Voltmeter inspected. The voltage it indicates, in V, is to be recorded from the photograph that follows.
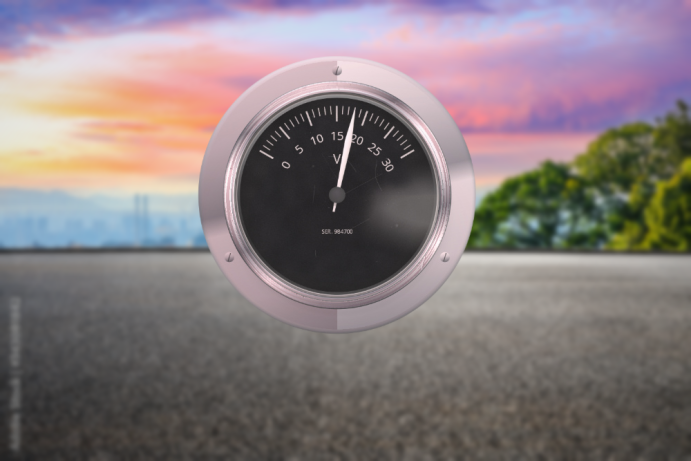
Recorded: 18 V
